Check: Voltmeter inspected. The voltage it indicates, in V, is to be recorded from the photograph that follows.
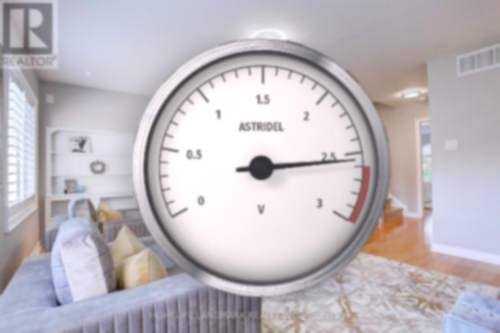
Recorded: 2.55 V
